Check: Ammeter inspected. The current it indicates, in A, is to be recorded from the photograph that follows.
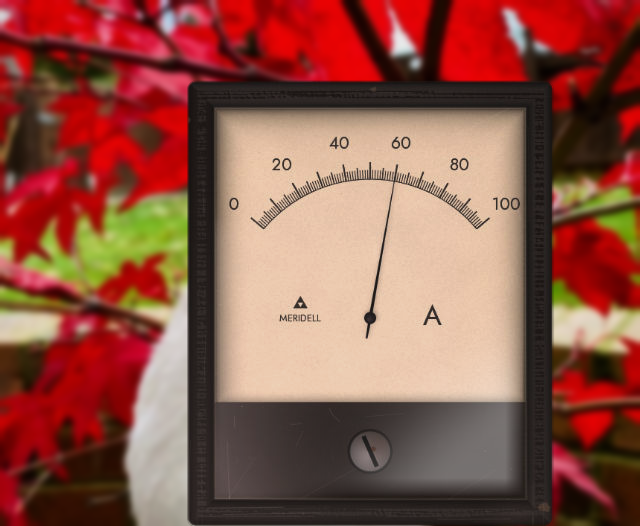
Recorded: 60 A
